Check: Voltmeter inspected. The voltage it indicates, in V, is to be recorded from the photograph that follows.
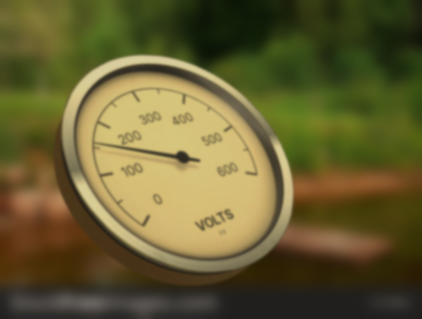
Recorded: 150 V
